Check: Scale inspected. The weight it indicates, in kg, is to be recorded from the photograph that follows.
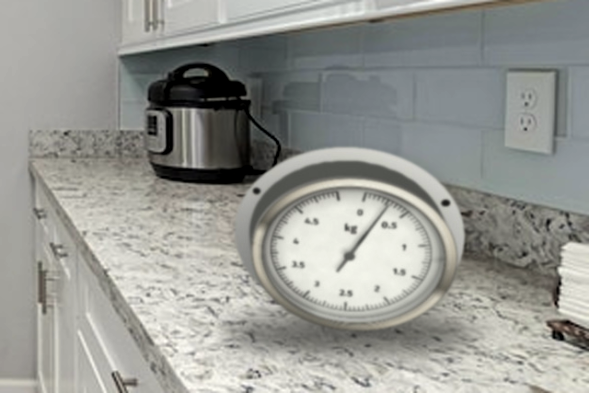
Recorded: 0.25 kg
